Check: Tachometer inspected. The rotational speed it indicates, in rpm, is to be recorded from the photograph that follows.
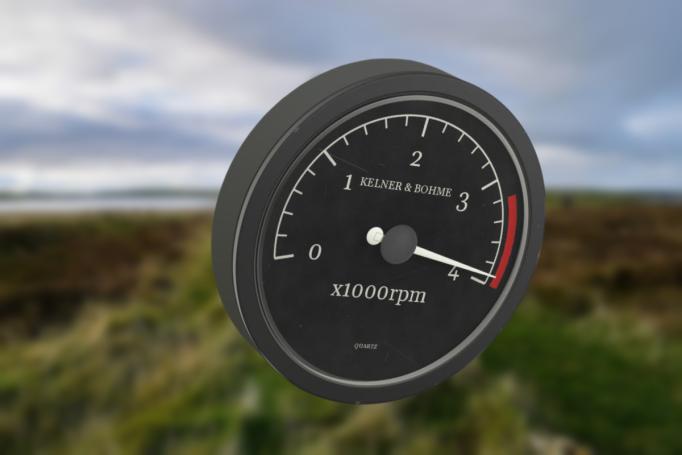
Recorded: 3900 rpm
